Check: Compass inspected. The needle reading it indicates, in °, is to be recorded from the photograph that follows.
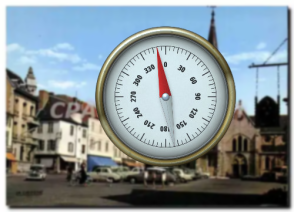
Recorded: 350 °
